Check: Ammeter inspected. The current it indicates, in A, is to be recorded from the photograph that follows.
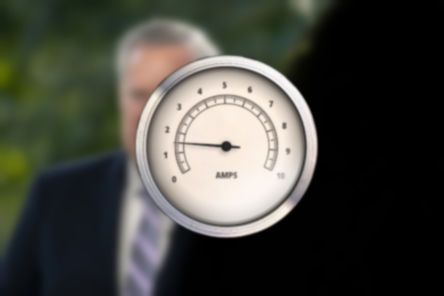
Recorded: 1.5 A
